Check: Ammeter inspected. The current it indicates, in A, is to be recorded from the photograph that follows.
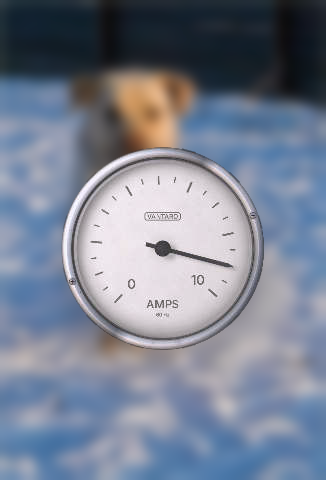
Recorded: 9 A
